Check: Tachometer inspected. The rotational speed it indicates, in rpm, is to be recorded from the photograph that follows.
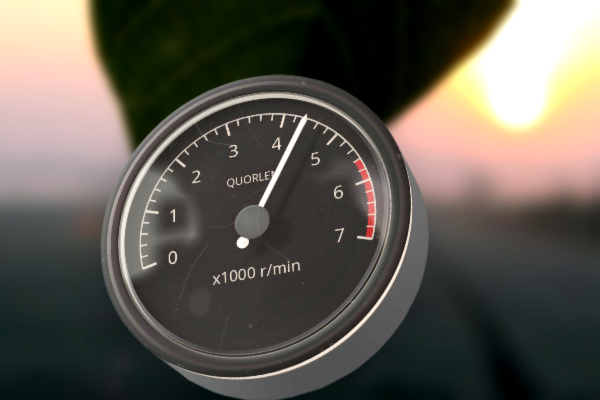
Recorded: 4400 rpm
